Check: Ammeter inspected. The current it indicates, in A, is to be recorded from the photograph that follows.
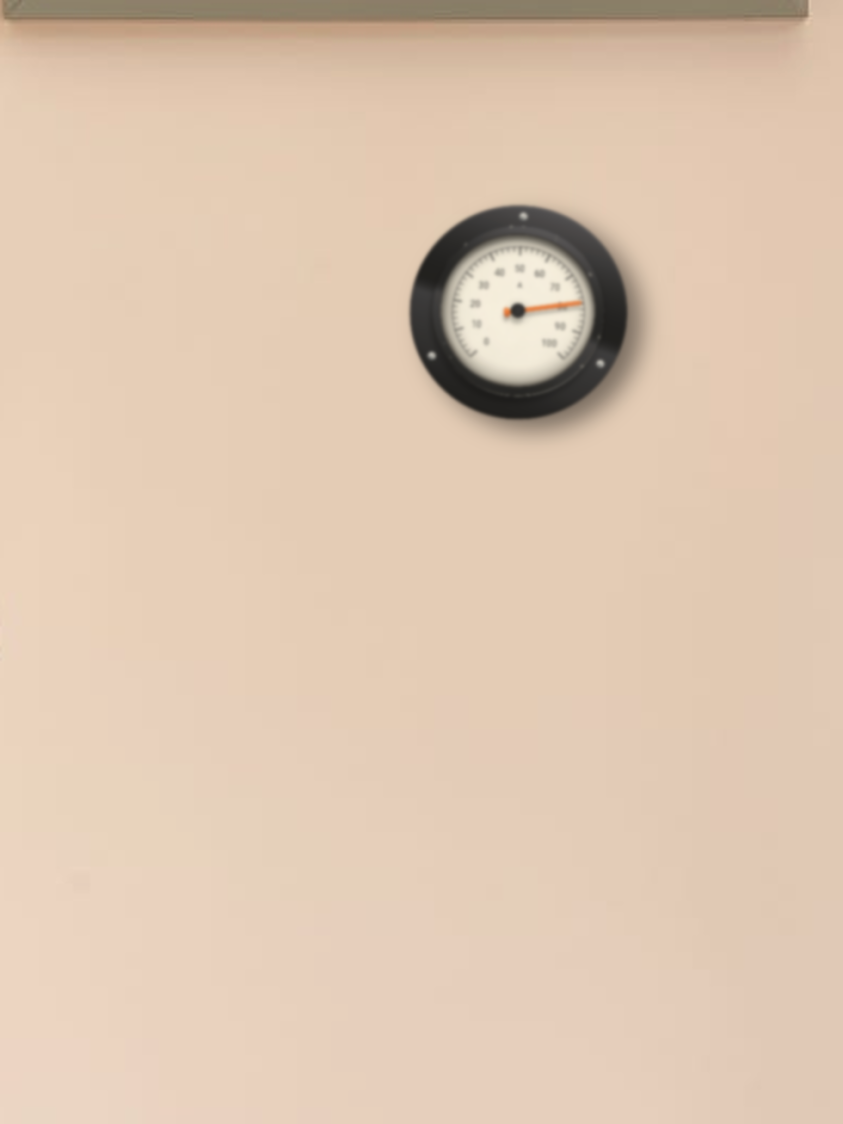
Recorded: 80 A
